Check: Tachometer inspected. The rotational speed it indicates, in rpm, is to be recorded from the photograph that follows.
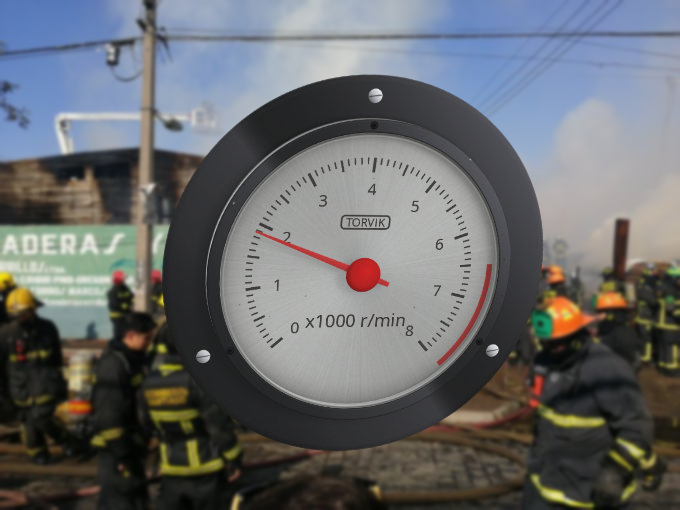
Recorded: 1900 rpm
